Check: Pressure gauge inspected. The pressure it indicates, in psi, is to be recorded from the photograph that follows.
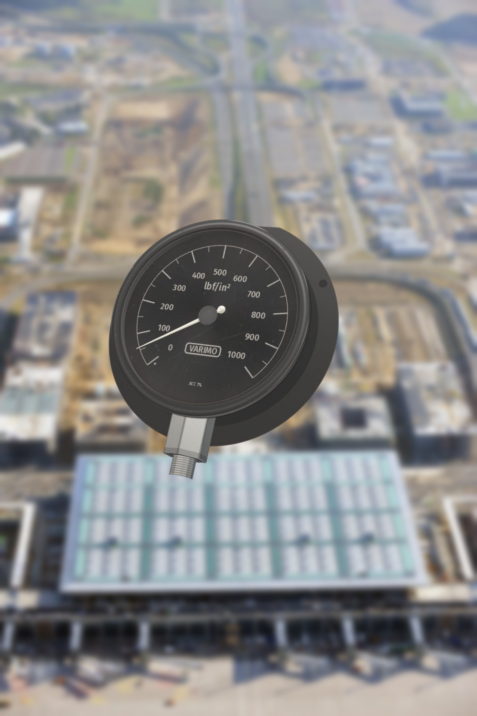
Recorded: 50 psi
